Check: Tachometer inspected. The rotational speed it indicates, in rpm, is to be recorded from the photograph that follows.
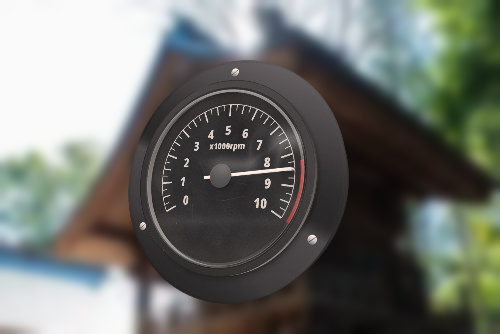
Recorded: 8500 rpm
